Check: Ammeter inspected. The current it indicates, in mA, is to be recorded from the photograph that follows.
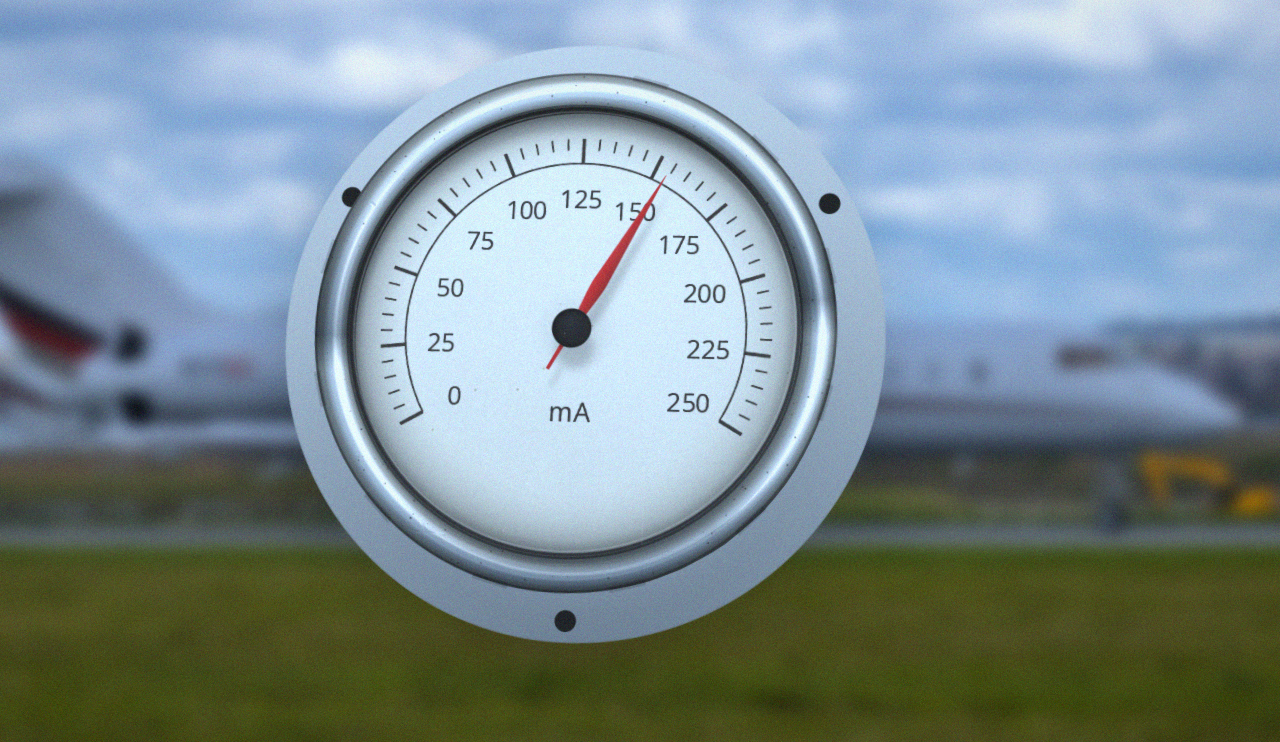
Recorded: 155 mA
